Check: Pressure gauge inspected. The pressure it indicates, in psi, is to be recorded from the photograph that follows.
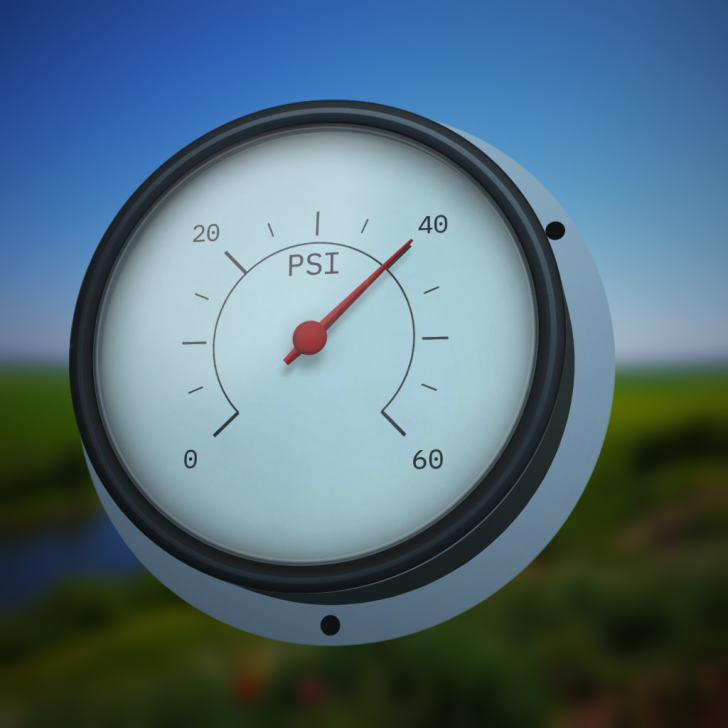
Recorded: 40 psi
